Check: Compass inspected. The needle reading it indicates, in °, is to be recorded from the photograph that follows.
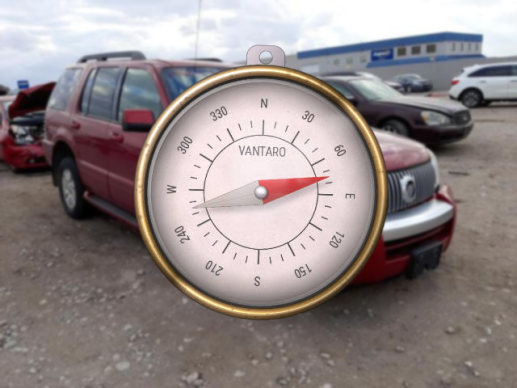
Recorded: 75 °
